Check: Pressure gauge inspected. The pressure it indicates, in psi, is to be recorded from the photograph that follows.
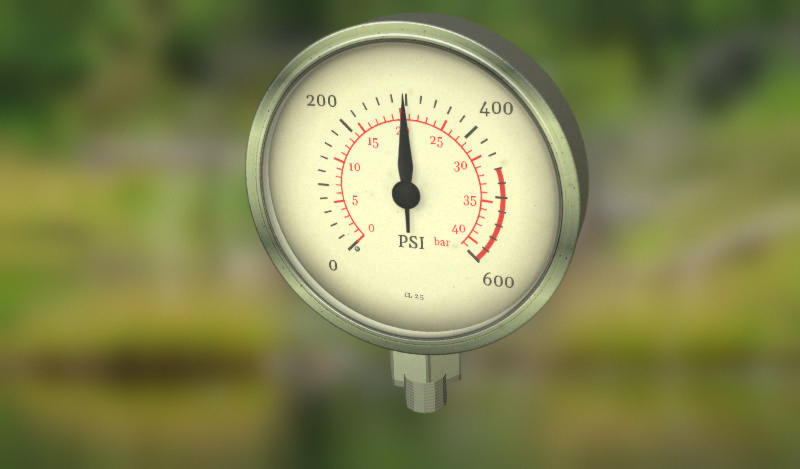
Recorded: 300 psi
